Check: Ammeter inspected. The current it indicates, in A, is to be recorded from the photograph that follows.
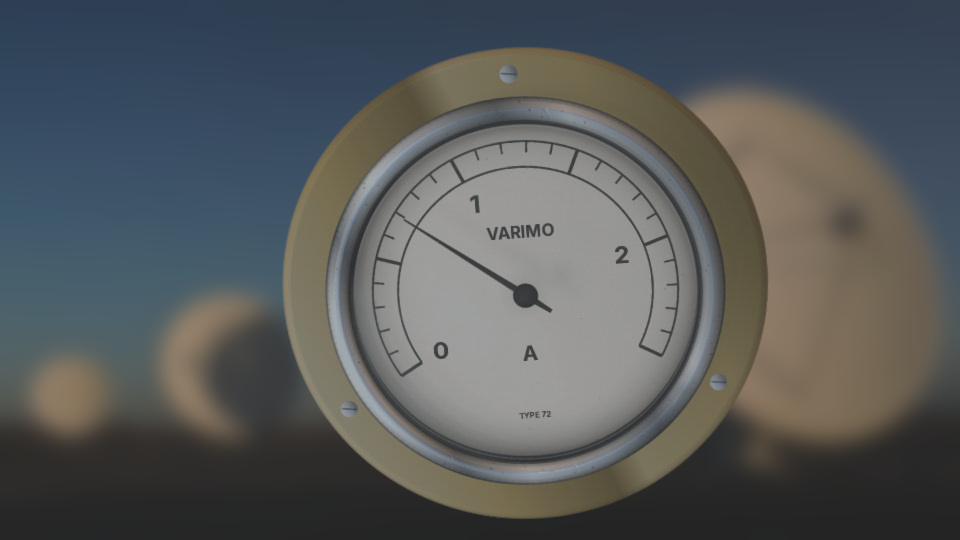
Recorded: 0.7 A
